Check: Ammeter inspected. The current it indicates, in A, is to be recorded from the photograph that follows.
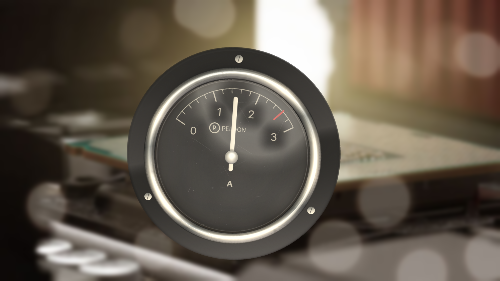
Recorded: 1.5 A
